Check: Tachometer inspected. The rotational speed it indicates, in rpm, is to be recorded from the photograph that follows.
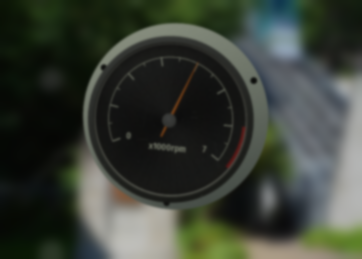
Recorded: 4000 rpm
